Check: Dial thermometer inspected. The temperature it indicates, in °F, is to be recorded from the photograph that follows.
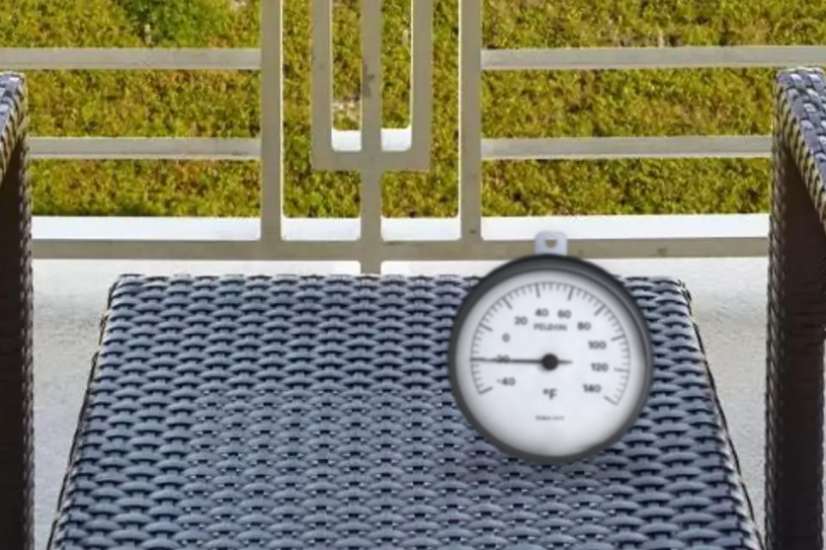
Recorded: -20 °F
